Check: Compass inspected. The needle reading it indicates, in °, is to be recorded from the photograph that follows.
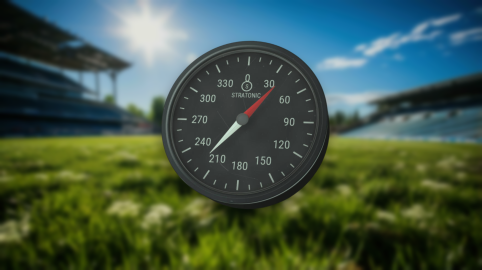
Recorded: 40 °
